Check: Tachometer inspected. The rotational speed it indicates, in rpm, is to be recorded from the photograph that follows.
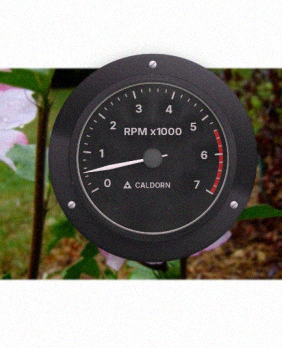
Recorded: 500 rpm
